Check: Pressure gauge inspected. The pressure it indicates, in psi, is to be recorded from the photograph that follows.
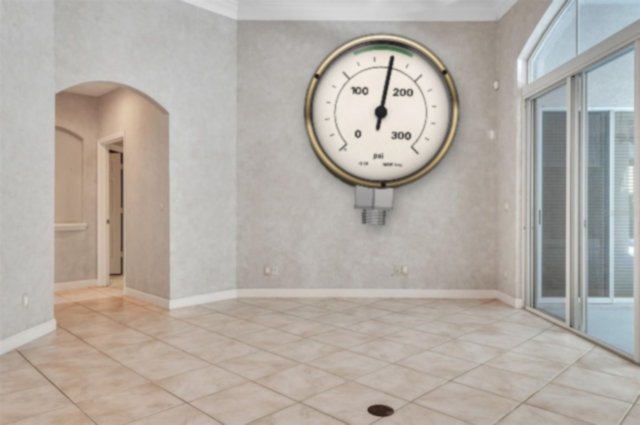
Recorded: 160 psi
